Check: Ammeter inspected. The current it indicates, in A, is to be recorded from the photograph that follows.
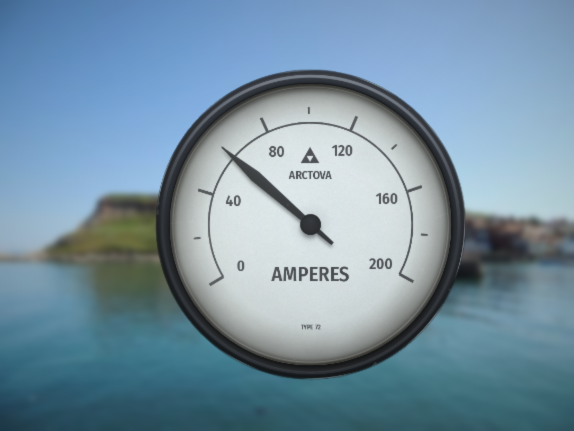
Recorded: 60 A
